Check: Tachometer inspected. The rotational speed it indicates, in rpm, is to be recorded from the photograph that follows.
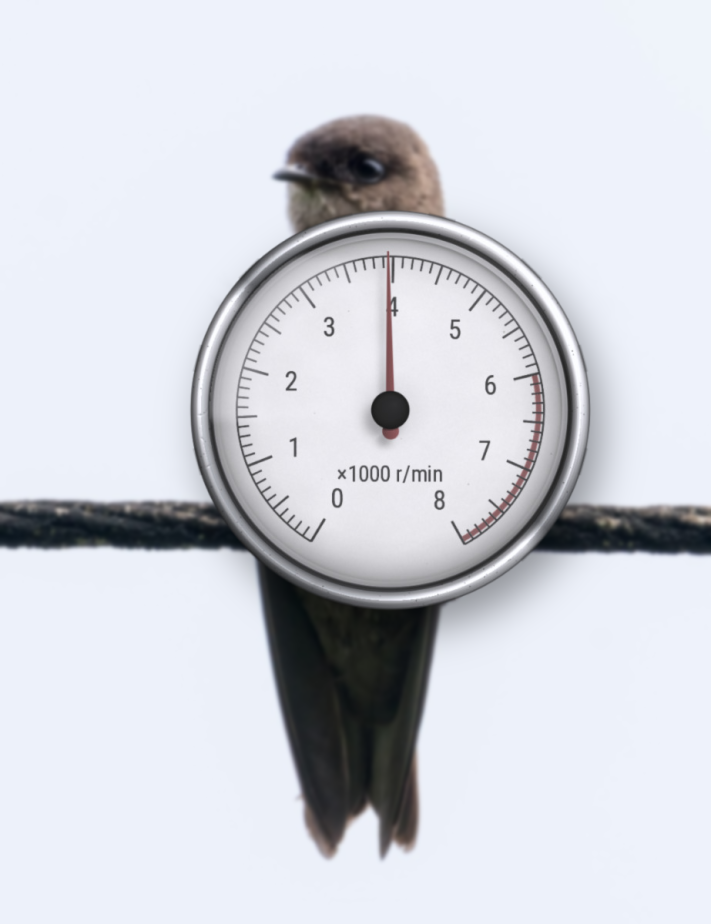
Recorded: 3950 rpm
